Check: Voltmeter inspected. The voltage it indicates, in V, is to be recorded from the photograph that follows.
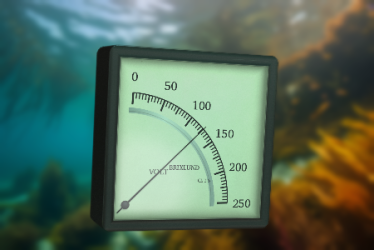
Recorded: 125 V
